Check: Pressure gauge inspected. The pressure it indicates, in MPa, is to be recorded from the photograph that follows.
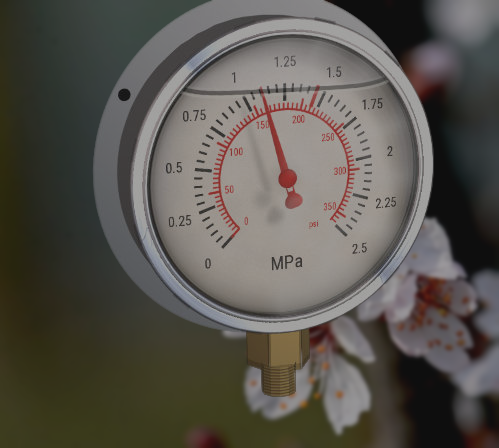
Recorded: 1.1 MPa
